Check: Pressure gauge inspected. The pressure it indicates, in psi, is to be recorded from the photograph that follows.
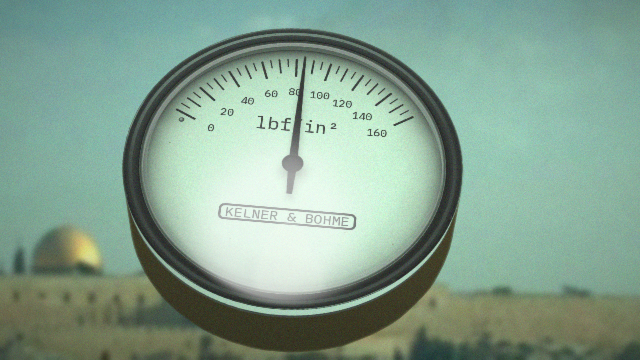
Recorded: 85 psi
